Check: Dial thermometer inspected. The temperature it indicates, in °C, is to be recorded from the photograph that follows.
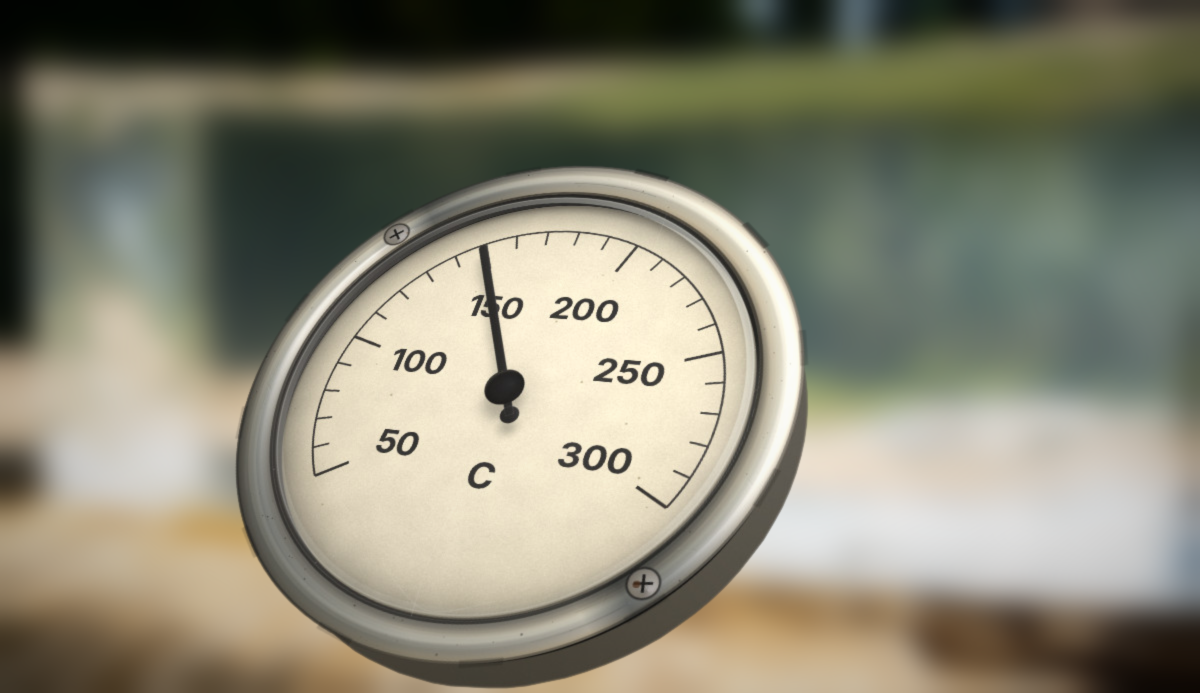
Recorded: 150 °C
